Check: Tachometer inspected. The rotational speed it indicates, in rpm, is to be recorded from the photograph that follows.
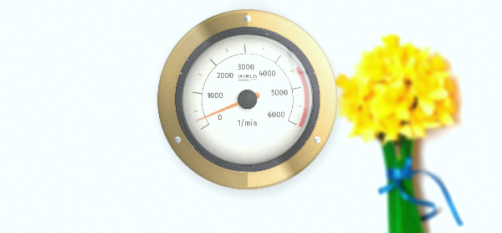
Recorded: 250 rpm
